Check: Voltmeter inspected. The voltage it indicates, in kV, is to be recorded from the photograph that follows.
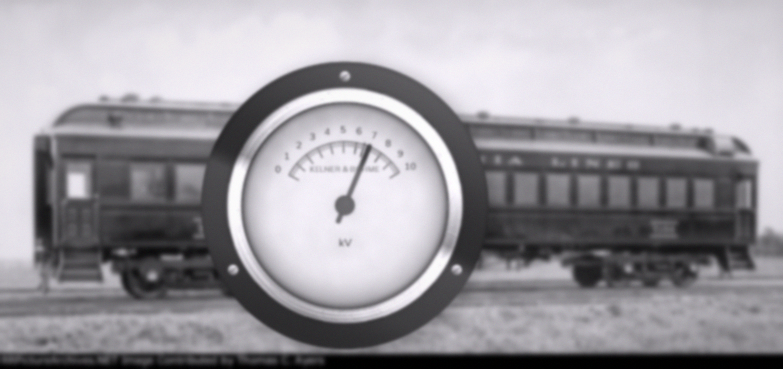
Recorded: 7 kV
